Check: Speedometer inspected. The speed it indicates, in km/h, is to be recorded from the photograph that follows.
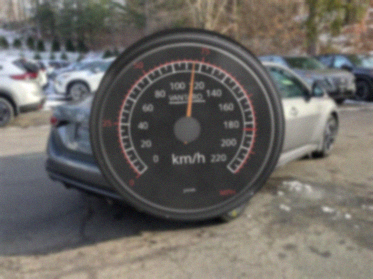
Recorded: 115 km/h
